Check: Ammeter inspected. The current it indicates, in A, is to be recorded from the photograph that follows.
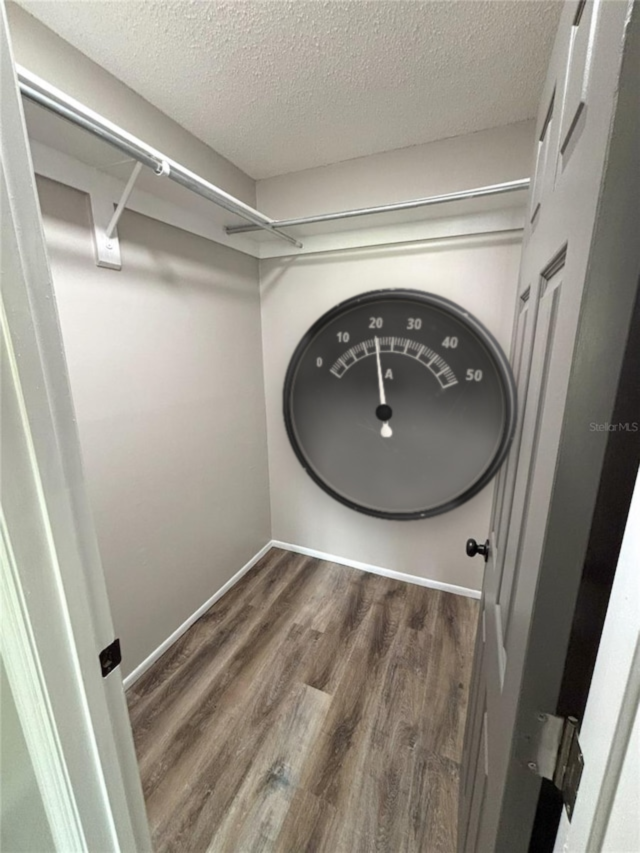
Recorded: 20 A
